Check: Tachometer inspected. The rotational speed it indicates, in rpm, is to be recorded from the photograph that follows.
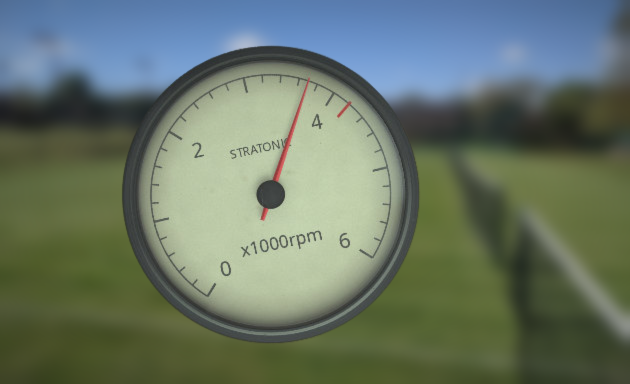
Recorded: 3700 rpm
